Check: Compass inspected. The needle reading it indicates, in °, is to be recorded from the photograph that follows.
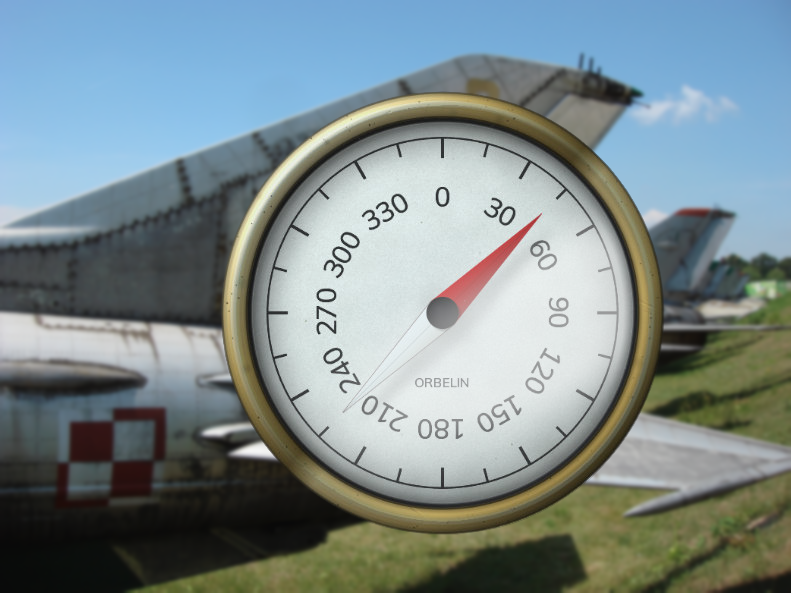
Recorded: 45 °
